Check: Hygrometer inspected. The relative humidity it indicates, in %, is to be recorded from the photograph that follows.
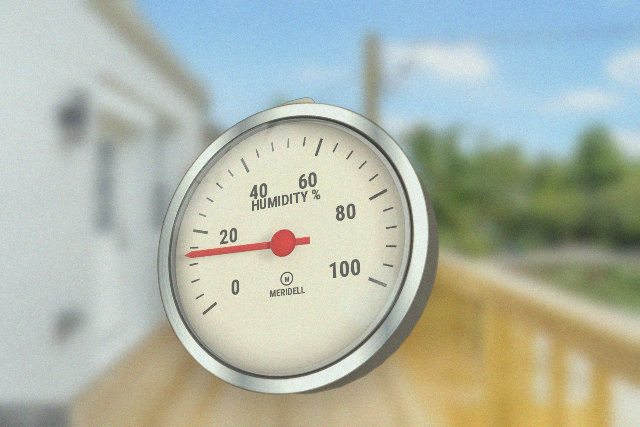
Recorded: 14 %
